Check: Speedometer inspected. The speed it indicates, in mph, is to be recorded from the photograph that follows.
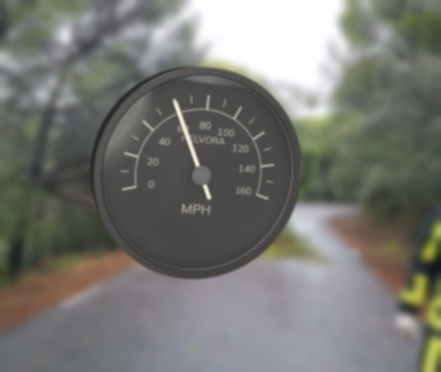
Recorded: 60 mph
